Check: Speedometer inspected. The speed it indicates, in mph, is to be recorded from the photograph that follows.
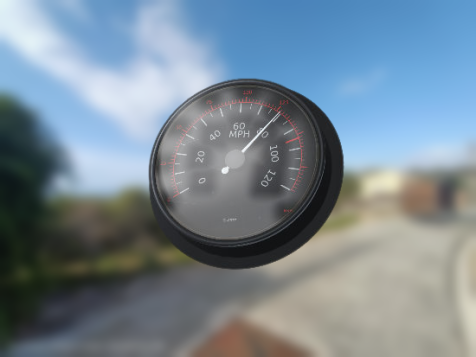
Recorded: 80 mph
